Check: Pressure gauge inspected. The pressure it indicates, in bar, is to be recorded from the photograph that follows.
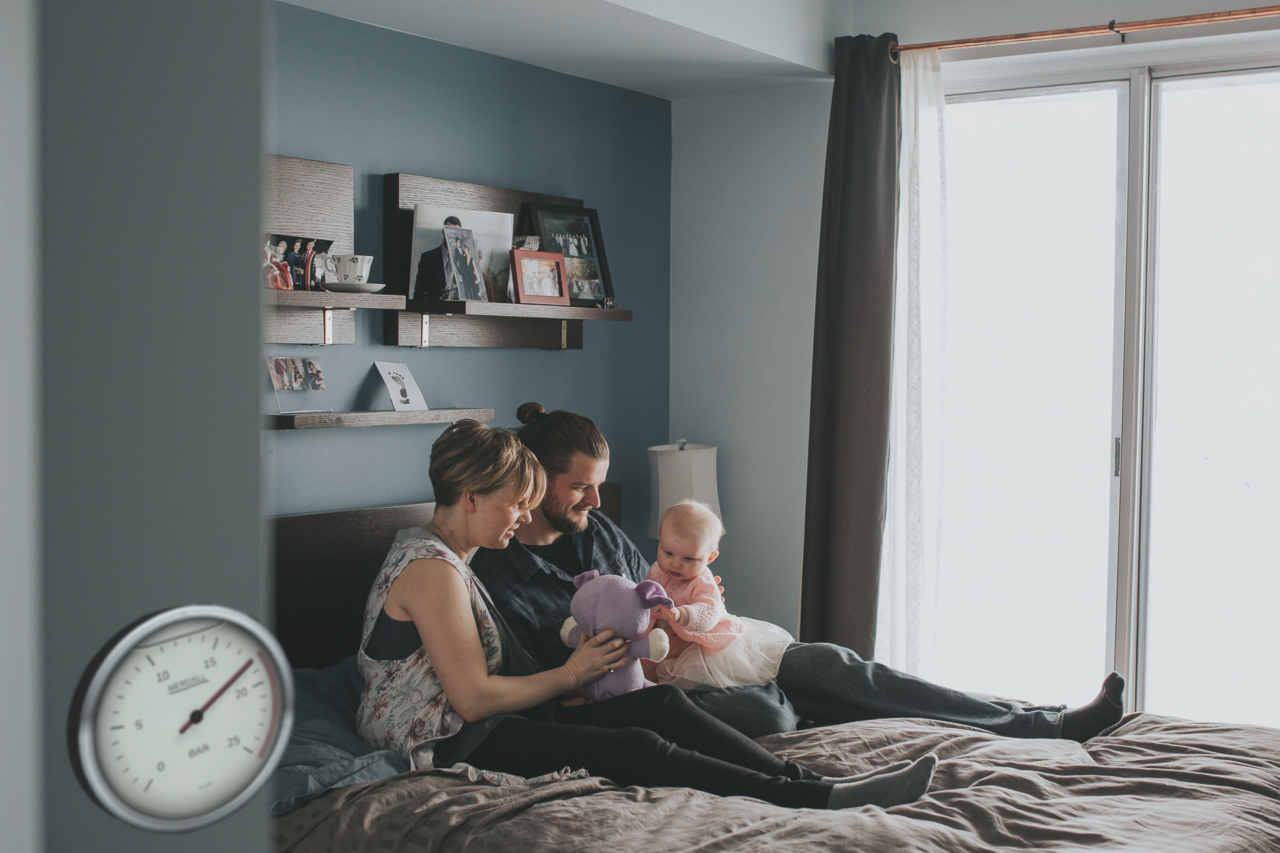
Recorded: 18 bar
